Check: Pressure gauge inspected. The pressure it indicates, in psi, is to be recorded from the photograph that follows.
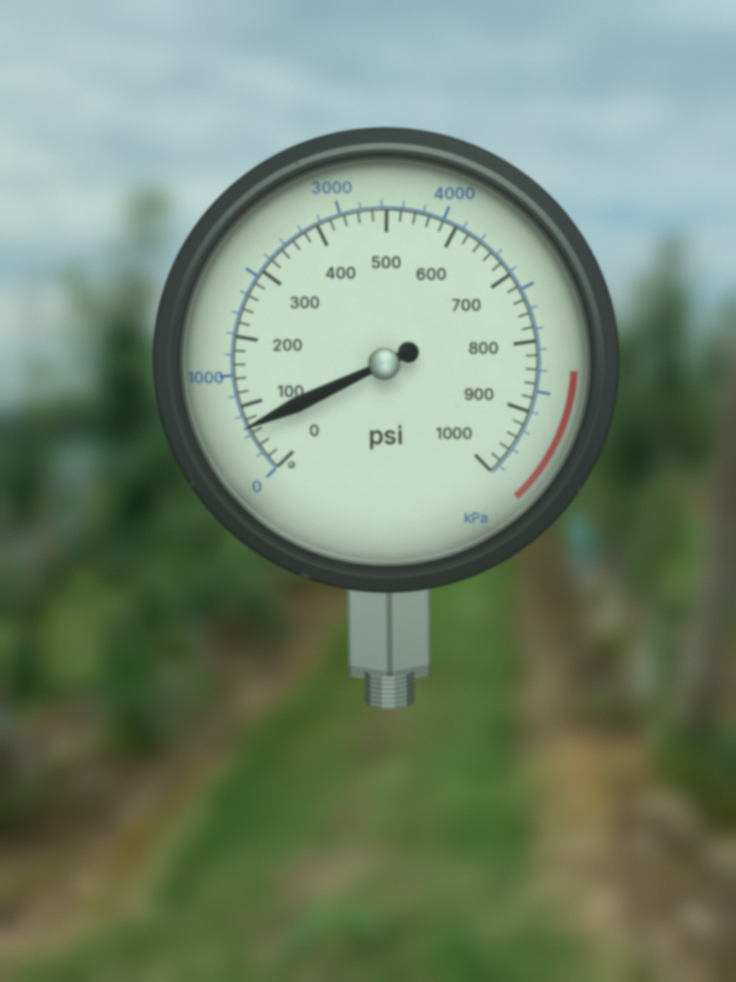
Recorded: 70 psi
